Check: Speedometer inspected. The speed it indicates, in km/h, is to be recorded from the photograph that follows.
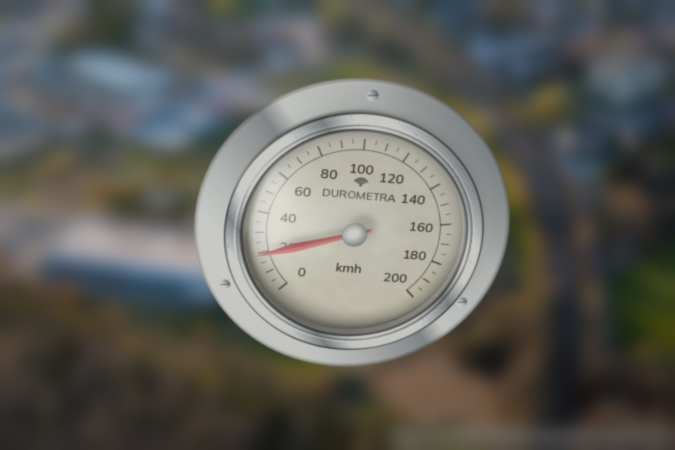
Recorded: 20 km/h
